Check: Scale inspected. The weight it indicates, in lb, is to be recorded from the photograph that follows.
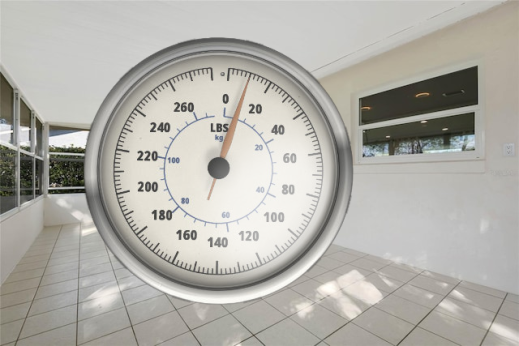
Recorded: 10 lb
